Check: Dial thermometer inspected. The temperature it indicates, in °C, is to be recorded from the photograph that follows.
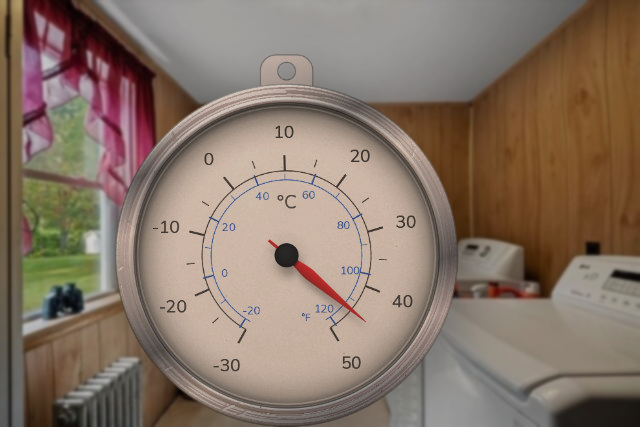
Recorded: 45 °C
